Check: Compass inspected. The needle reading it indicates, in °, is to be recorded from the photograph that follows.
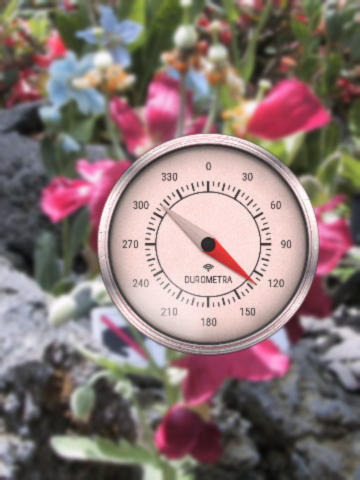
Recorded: 130 °
